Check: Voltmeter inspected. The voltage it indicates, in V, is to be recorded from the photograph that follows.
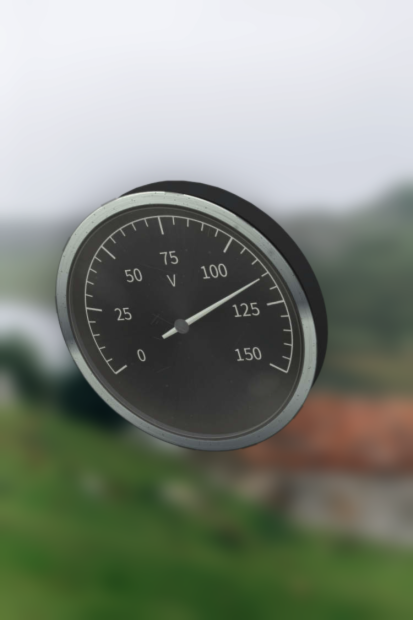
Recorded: 115 V
